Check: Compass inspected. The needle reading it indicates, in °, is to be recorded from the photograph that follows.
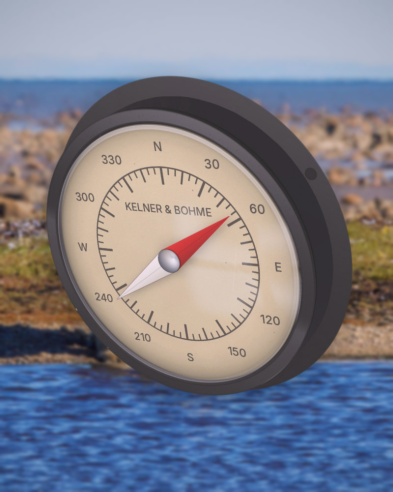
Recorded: 55 °
